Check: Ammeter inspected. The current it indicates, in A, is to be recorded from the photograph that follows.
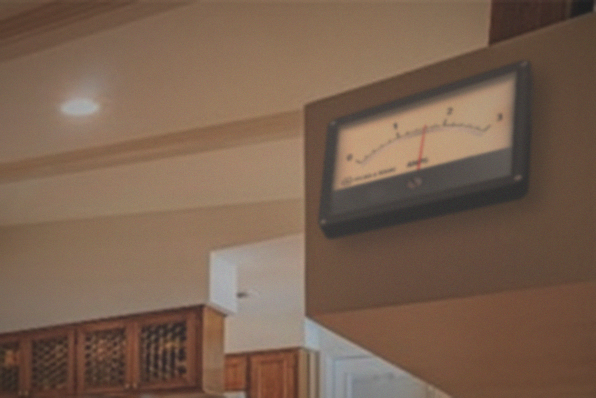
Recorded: 1.6 A
